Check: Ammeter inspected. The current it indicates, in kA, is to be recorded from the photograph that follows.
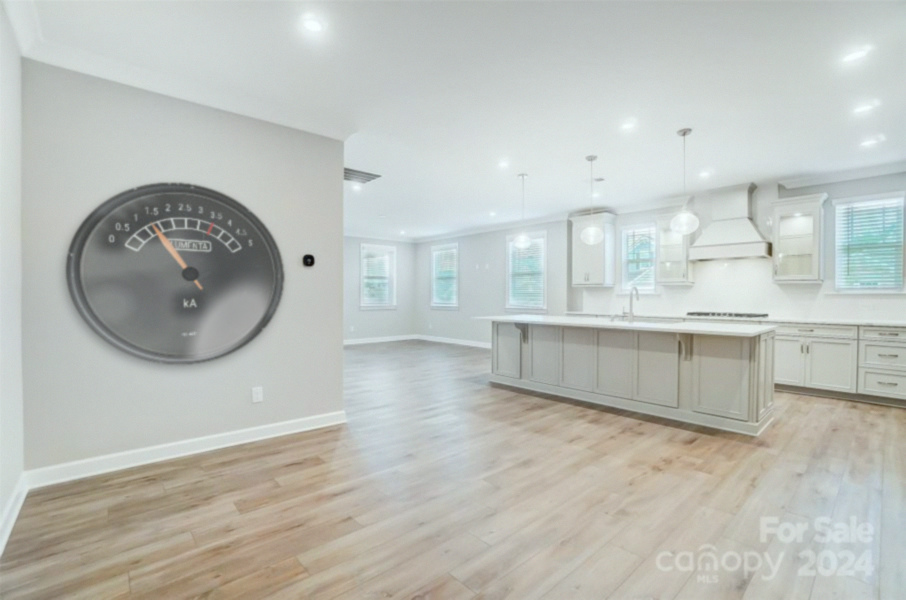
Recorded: 1.25 kA
